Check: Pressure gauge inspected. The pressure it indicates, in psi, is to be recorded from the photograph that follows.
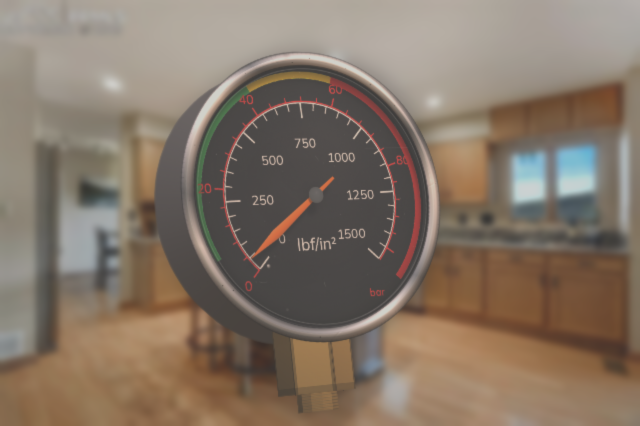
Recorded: 50 psi
